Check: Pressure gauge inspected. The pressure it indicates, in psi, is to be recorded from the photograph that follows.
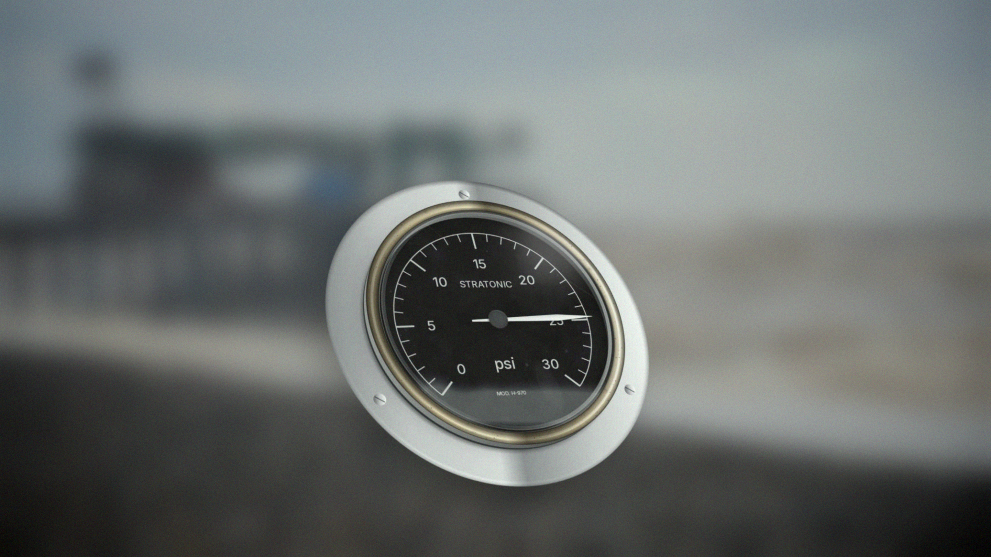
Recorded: 25 psi
